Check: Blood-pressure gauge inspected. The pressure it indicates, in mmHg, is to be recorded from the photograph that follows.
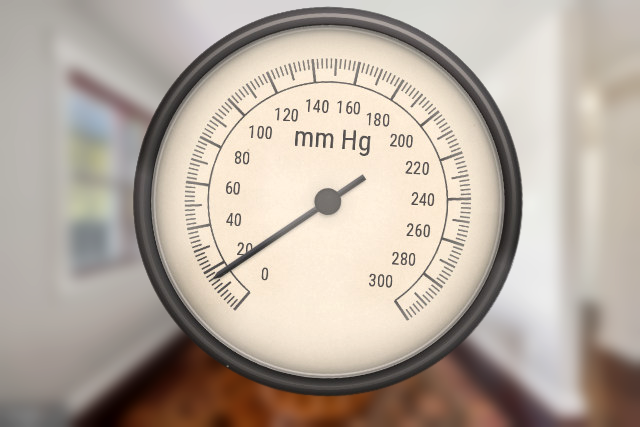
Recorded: 16 mmHg
